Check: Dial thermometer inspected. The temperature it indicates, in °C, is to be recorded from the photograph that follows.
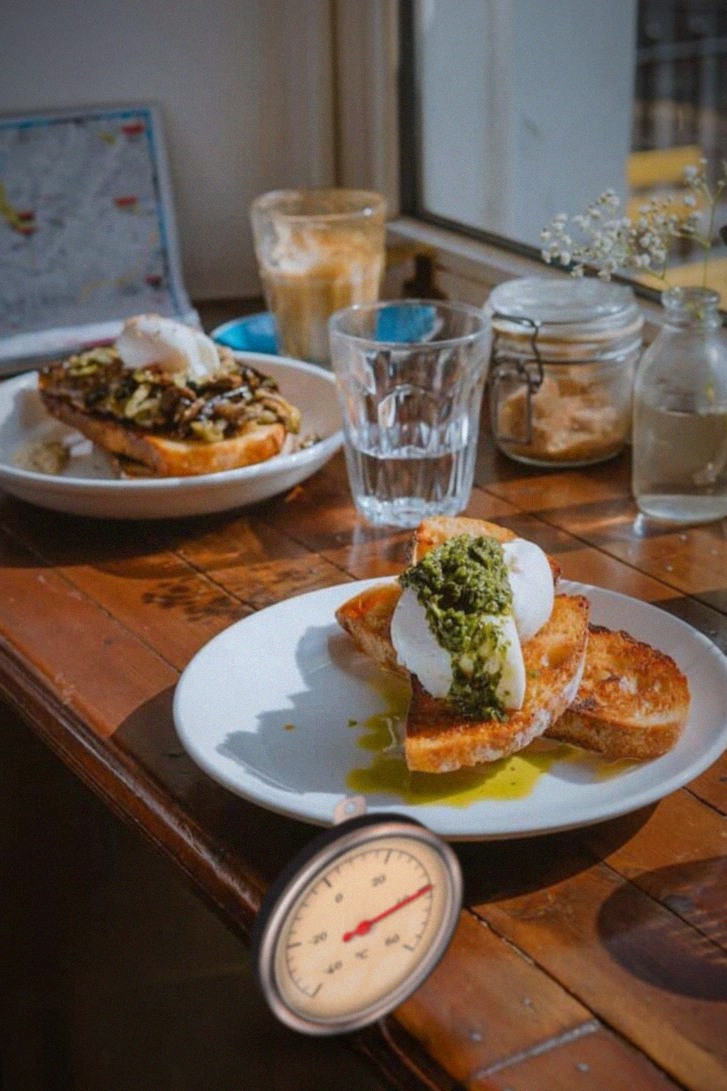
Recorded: 40 °C
